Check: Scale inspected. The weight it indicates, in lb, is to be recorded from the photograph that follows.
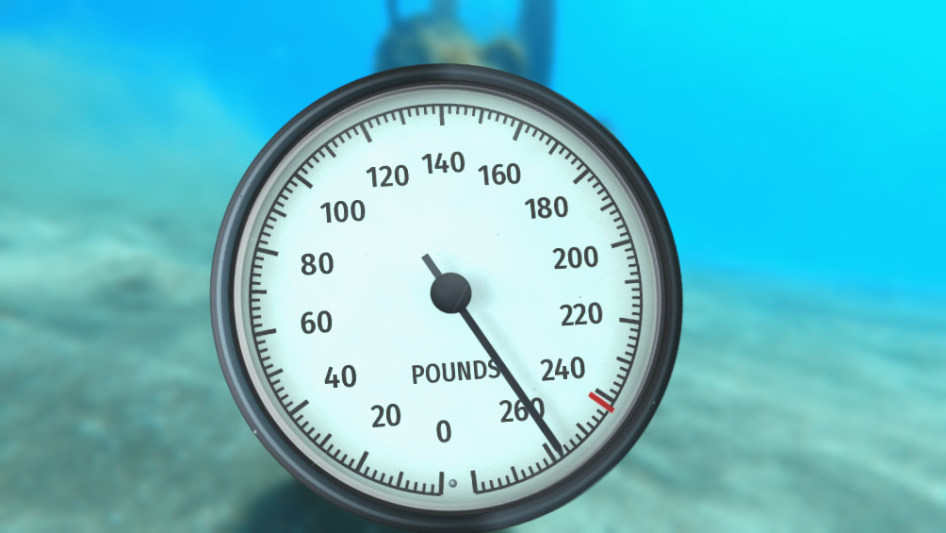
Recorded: 258 lb
